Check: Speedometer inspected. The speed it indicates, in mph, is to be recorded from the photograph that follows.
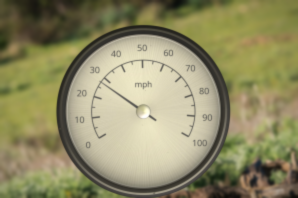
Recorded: 27.5 mph
